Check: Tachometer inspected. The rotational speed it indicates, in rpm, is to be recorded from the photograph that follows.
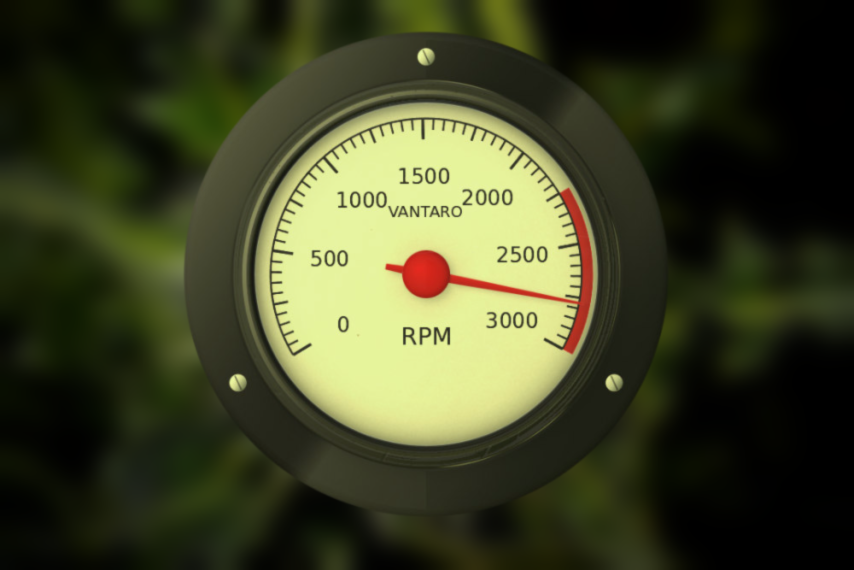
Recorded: 2775 rpm
